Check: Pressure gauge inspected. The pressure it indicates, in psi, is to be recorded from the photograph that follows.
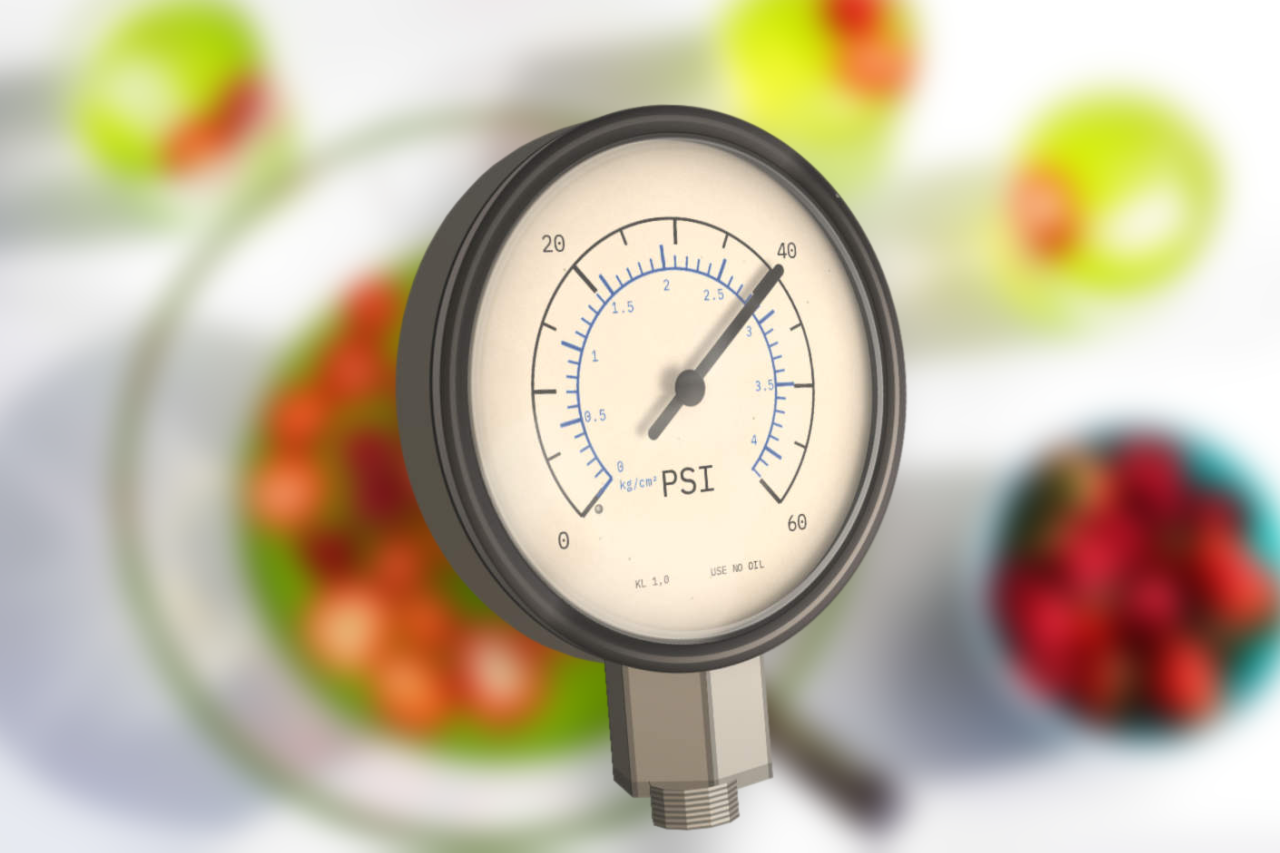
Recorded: 40 psi
